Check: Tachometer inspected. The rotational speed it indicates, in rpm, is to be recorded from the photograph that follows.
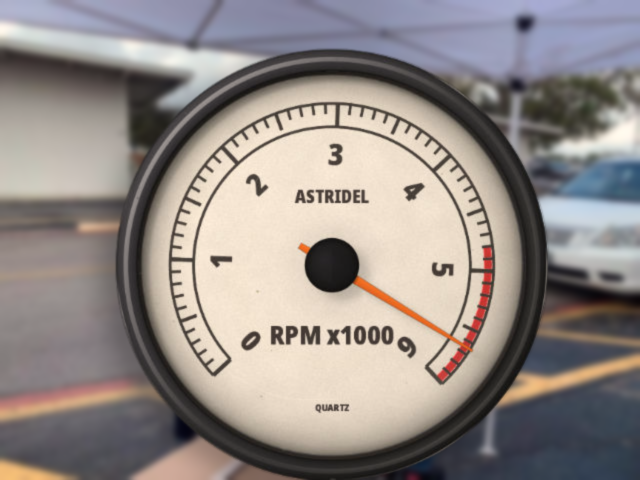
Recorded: 5650 rpm
